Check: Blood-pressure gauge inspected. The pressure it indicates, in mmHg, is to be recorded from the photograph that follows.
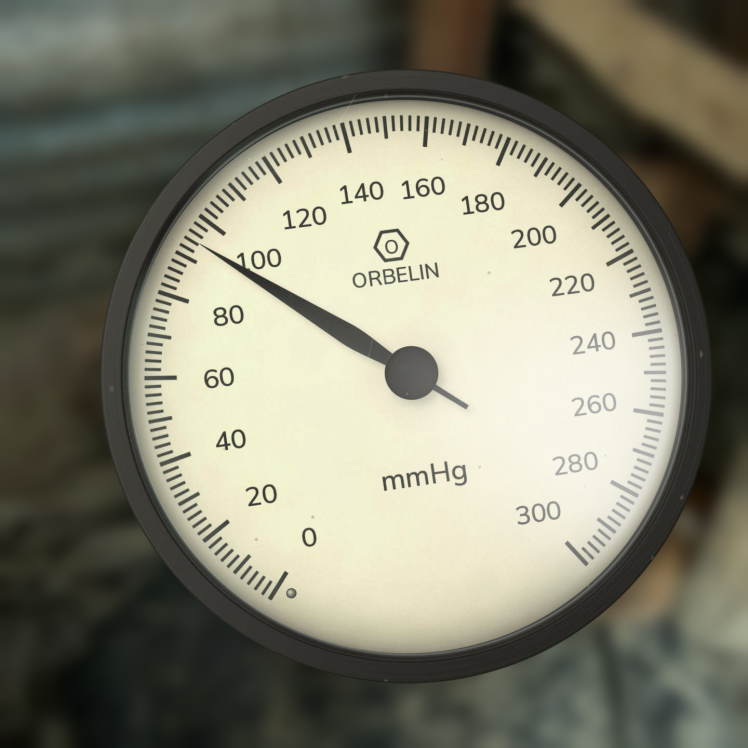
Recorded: 94 mmHg
